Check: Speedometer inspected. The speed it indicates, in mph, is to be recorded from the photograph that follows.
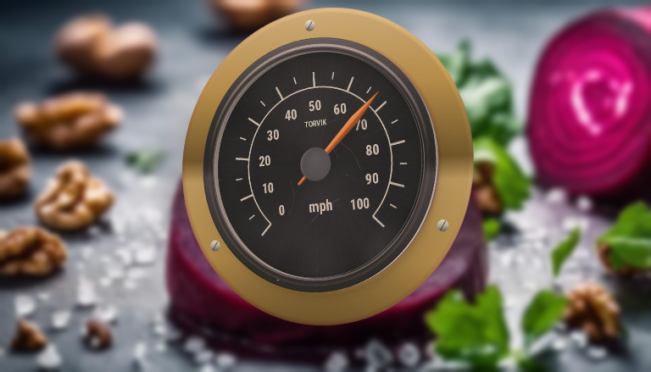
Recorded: 67.5 mph
